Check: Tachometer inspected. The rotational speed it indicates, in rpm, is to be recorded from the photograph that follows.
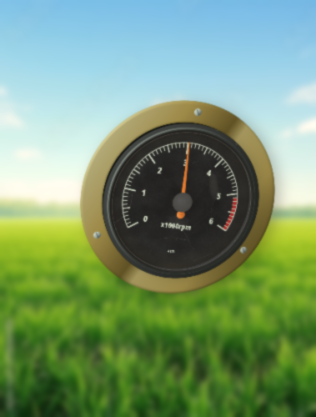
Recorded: 3000 rpm
